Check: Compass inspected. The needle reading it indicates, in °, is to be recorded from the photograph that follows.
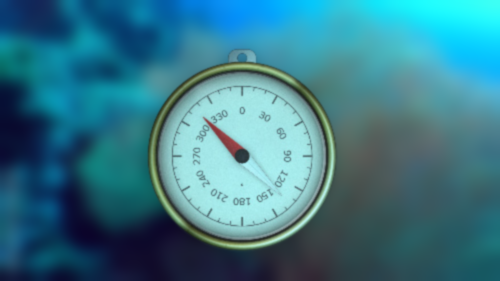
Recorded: 315 °
